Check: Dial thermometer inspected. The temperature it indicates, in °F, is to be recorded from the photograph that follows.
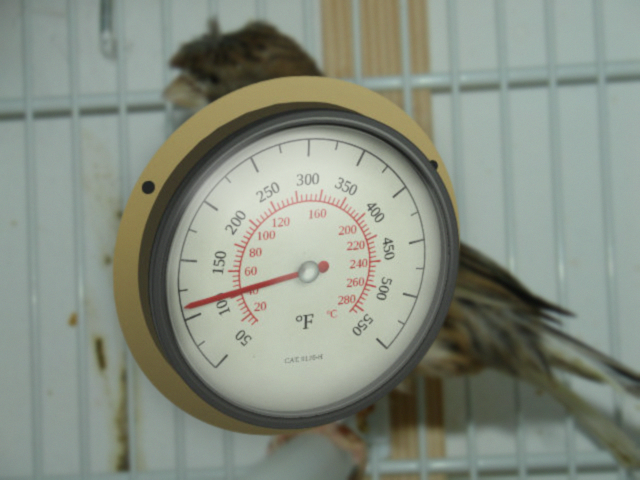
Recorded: 112.5 °F
